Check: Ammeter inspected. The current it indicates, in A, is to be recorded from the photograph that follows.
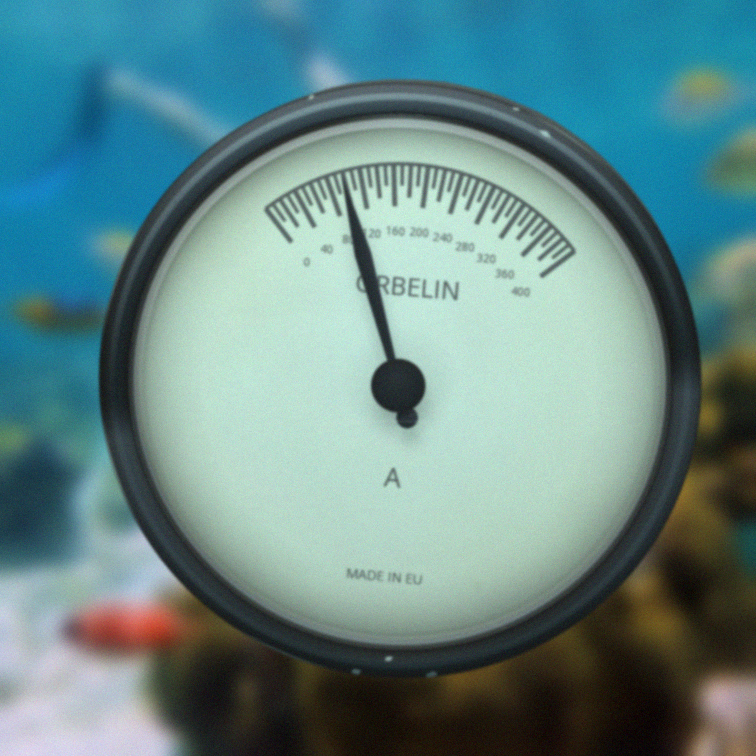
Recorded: 100 A
